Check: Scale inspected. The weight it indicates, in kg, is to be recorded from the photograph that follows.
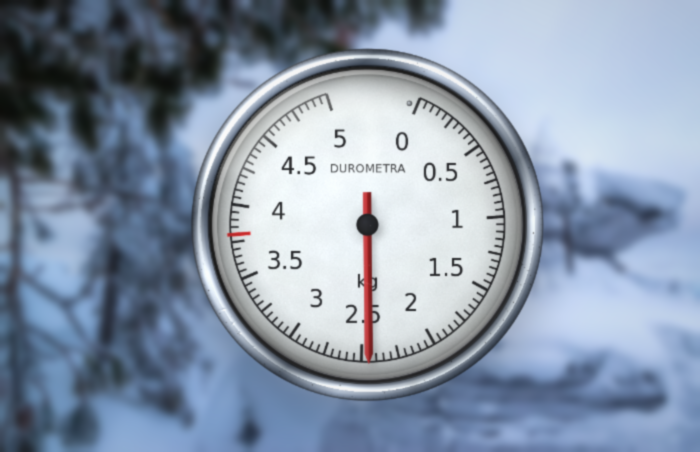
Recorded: 2.45 kg
